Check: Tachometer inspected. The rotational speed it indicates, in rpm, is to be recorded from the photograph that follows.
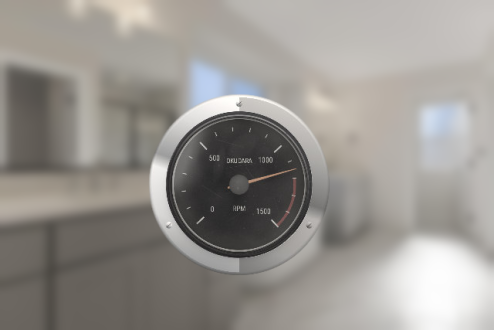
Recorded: 1150 rpm
